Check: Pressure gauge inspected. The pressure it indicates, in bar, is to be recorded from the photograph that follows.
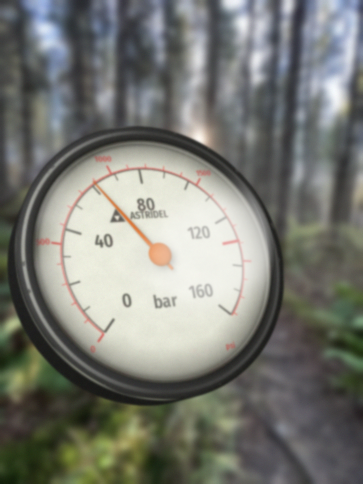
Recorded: 60 bar
